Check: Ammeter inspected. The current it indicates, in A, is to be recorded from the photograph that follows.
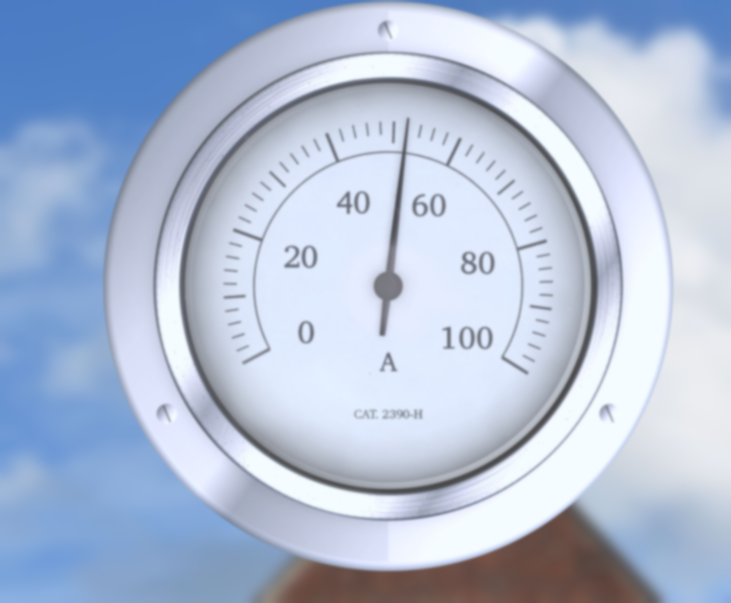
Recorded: 52 A
